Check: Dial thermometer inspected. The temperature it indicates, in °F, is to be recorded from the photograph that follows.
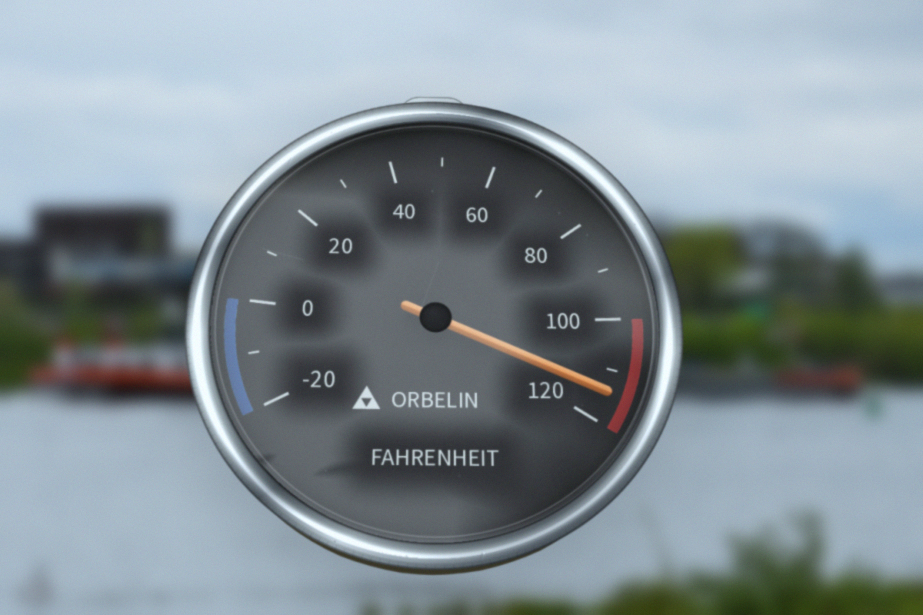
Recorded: 115 °F
